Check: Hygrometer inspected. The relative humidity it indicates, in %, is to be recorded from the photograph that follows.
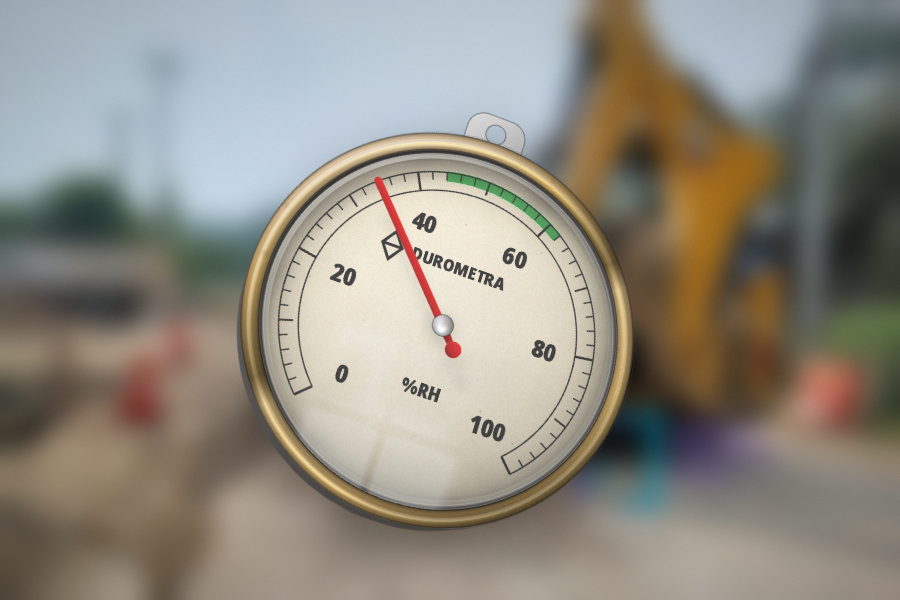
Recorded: 34 %
